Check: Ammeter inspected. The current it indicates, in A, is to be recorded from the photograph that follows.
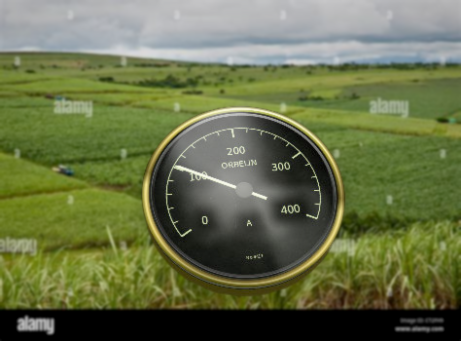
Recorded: 100 A
